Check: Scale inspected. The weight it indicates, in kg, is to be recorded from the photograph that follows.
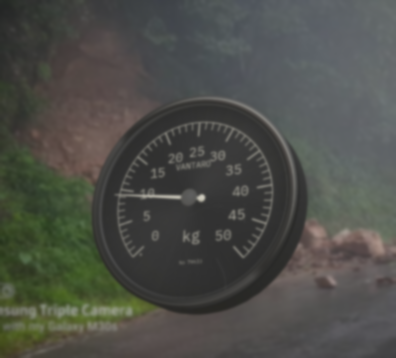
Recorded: 9 kg
